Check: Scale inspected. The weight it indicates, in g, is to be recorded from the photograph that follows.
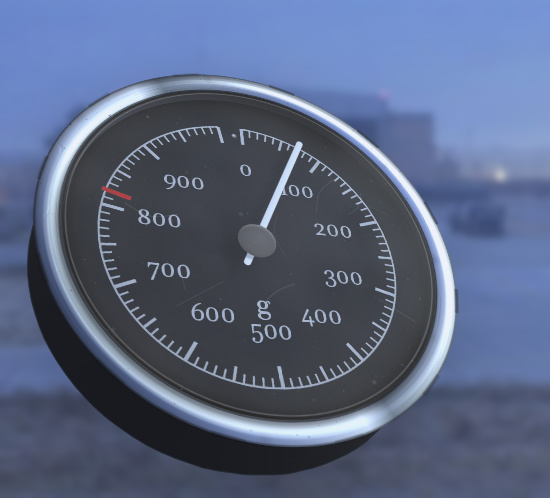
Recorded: 70 g
